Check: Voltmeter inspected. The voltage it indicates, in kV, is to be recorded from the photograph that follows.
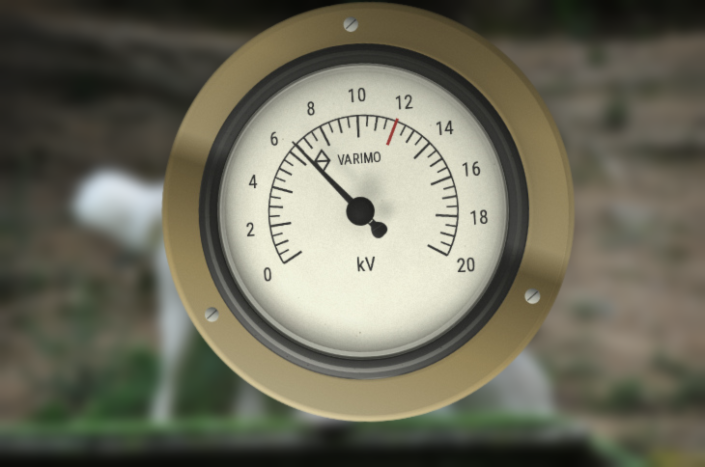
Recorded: 6.5 kV
